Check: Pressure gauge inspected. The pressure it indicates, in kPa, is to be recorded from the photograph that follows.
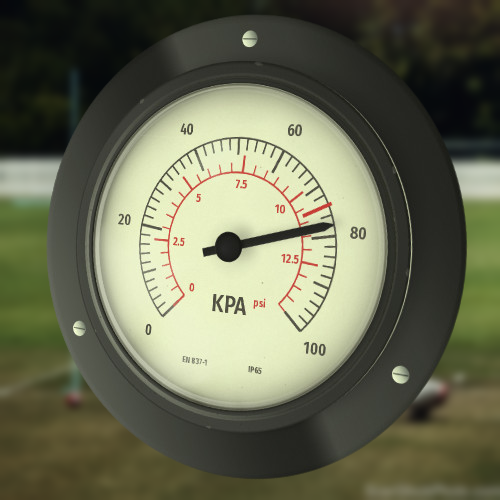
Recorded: 78 kPa
